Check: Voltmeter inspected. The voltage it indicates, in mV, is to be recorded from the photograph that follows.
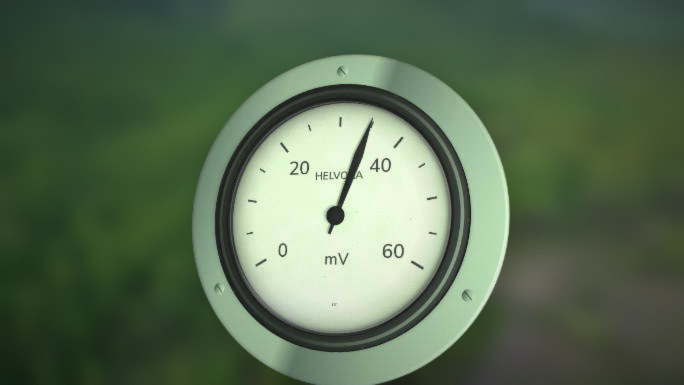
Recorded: 35 mV
